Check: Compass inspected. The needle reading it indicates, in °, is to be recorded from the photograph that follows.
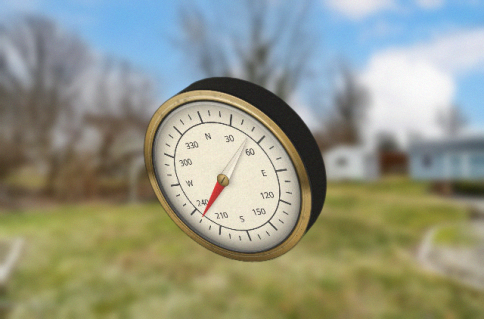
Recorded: 230 °
